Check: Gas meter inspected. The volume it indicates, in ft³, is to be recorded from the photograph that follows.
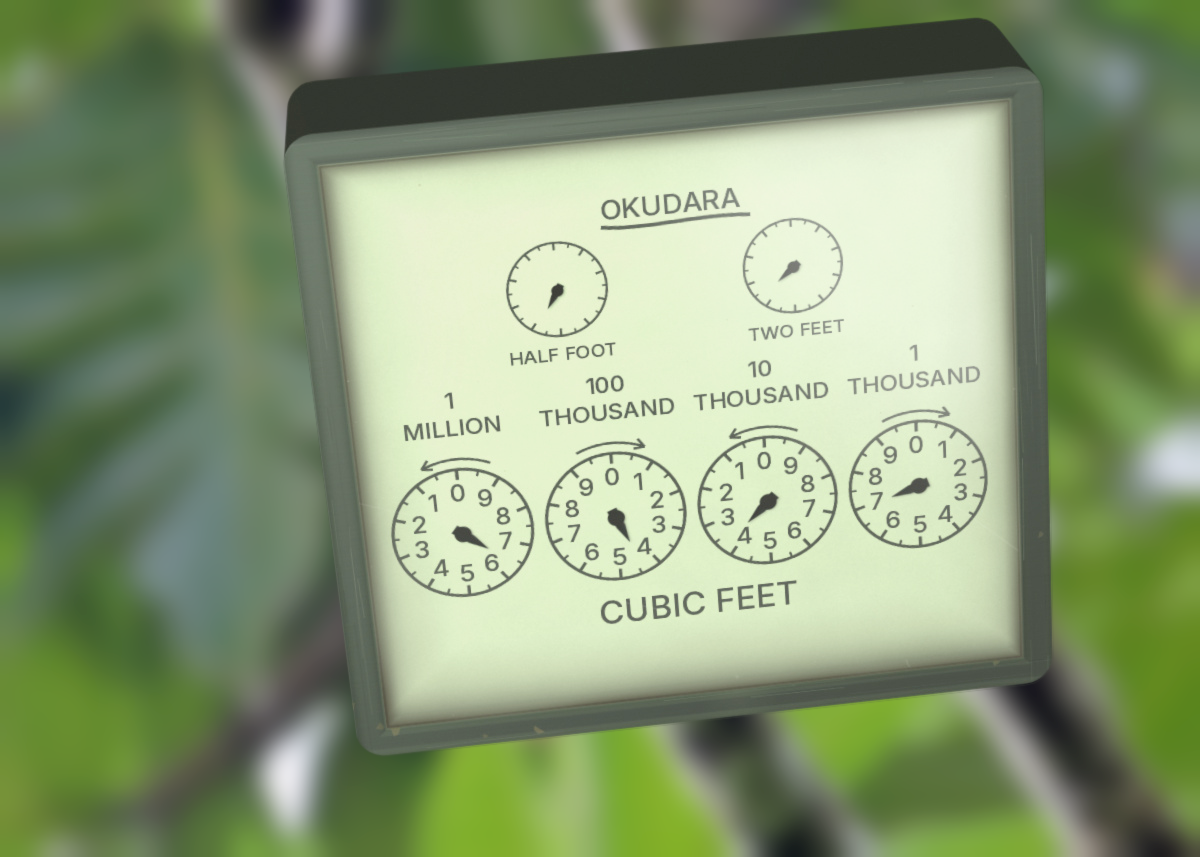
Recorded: 643700 ft³
